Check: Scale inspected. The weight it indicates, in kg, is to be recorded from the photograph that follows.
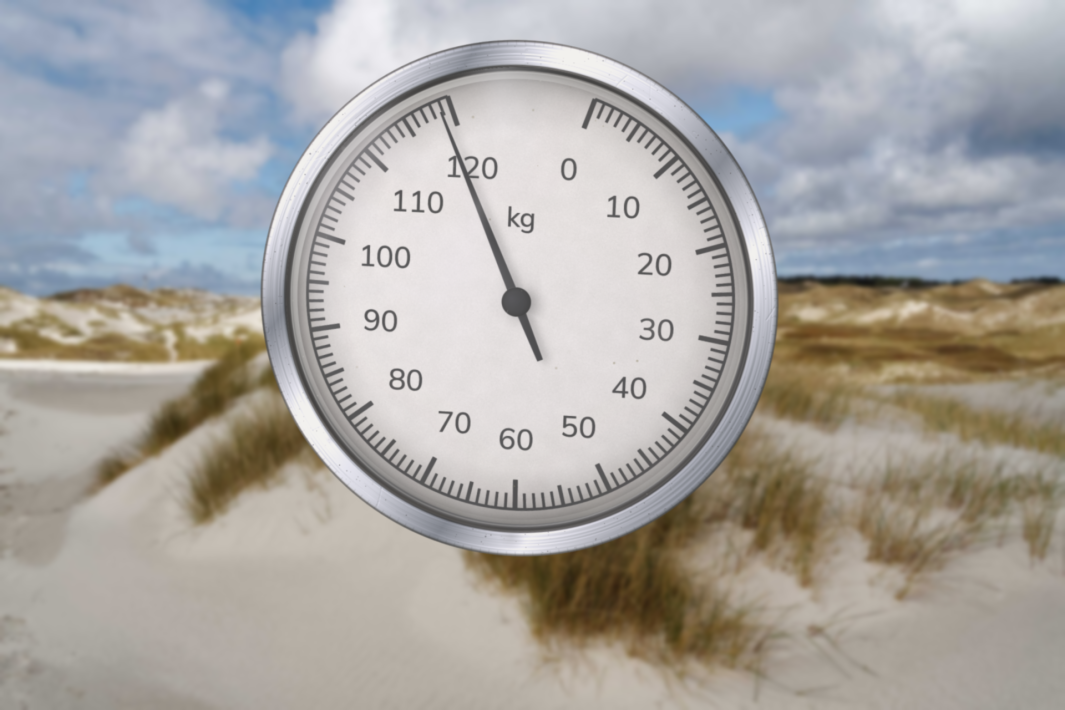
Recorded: 119 kg
